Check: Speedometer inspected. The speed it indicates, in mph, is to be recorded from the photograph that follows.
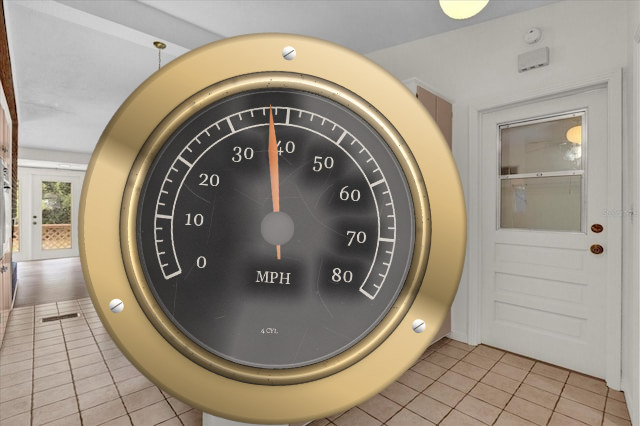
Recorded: 37 mph
